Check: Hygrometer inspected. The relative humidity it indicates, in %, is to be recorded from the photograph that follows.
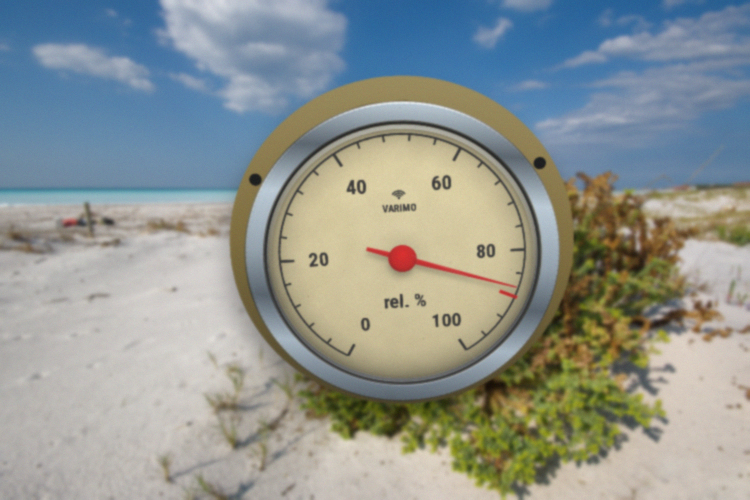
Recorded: 86 %
